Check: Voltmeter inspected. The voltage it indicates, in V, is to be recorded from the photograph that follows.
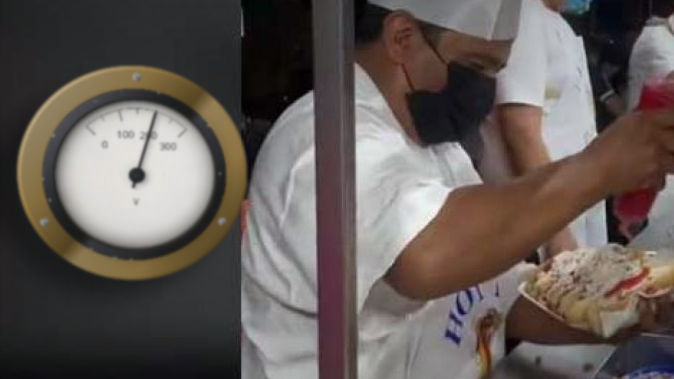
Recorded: 200 V
